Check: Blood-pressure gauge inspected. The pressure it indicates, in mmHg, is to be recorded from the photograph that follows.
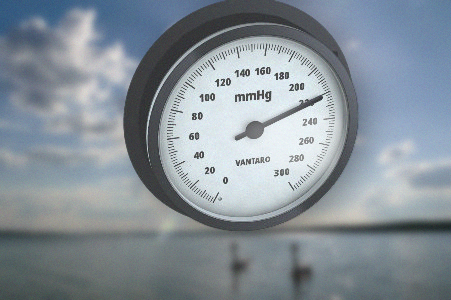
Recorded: 220 mmHg
